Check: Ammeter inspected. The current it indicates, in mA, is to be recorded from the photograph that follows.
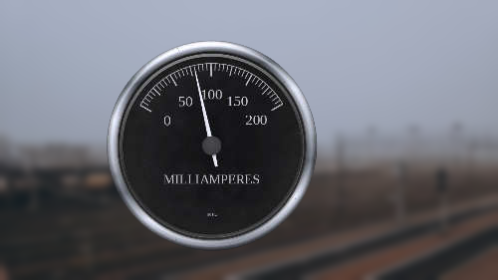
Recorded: 80 mA
